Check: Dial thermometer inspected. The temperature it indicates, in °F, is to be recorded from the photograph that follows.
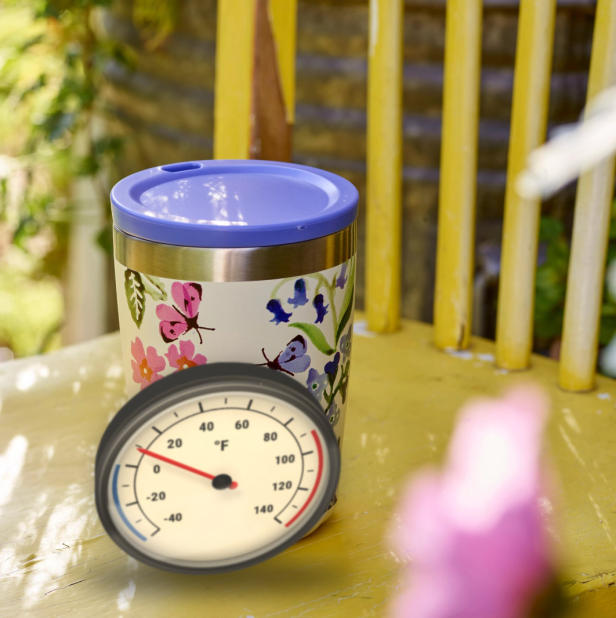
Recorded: 10 °F
